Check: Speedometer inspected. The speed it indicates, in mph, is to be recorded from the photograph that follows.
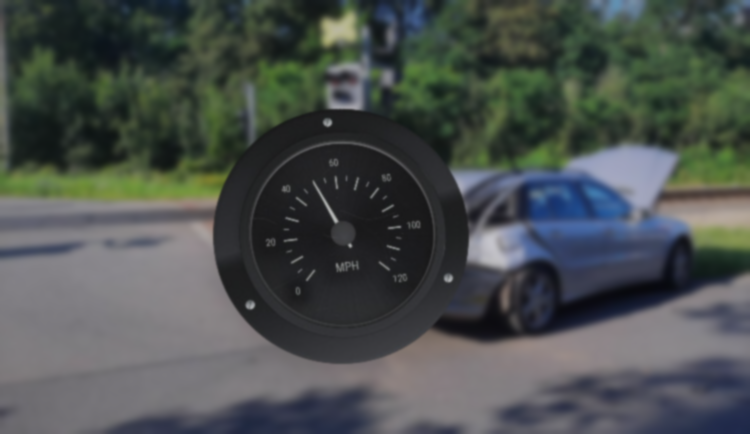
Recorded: 50 mph
